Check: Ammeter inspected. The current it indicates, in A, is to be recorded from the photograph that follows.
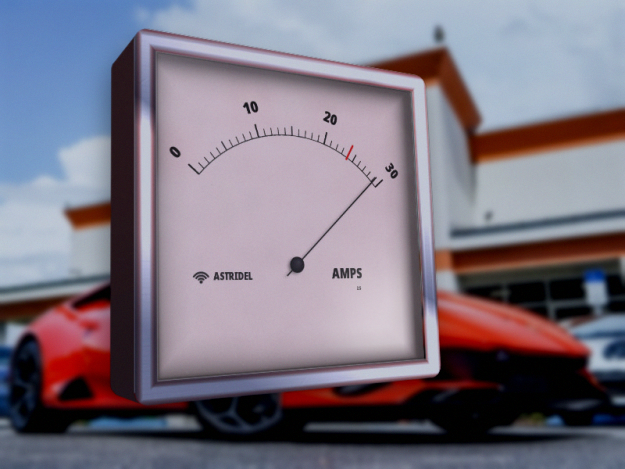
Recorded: 29 A
